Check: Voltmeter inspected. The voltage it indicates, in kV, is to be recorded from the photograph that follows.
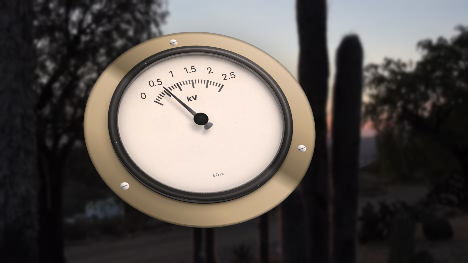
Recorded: 0.5 kV
